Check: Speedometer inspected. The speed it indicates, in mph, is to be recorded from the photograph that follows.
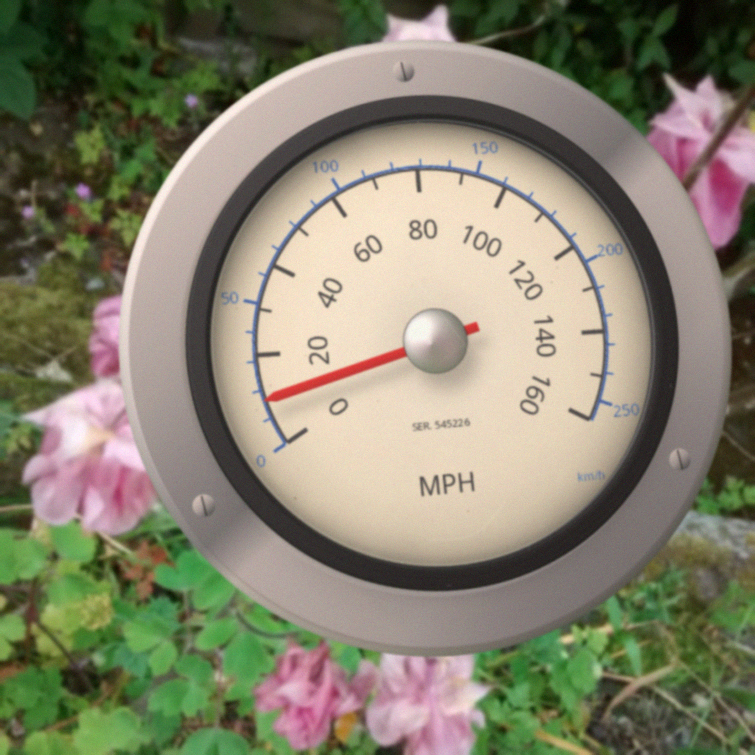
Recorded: 10 mph
